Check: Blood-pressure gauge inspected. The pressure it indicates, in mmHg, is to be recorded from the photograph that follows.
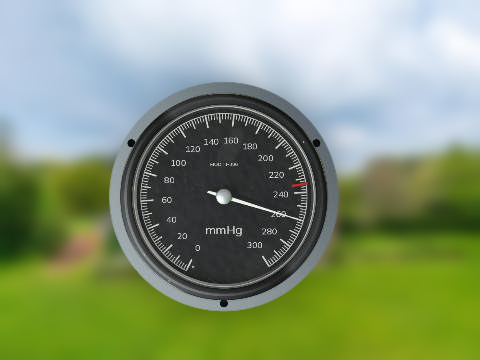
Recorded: 260 mmHg
